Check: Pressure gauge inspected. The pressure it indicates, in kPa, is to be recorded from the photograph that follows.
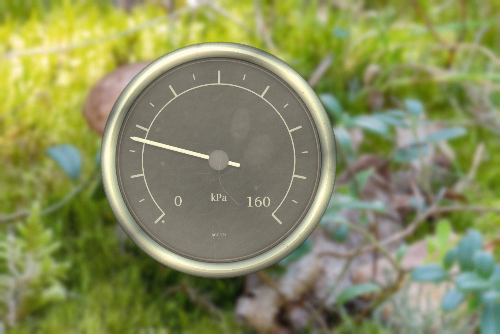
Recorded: 35 kPa
